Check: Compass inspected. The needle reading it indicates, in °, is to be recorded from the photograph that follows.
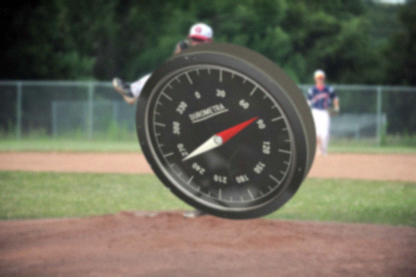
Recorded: 80 °
